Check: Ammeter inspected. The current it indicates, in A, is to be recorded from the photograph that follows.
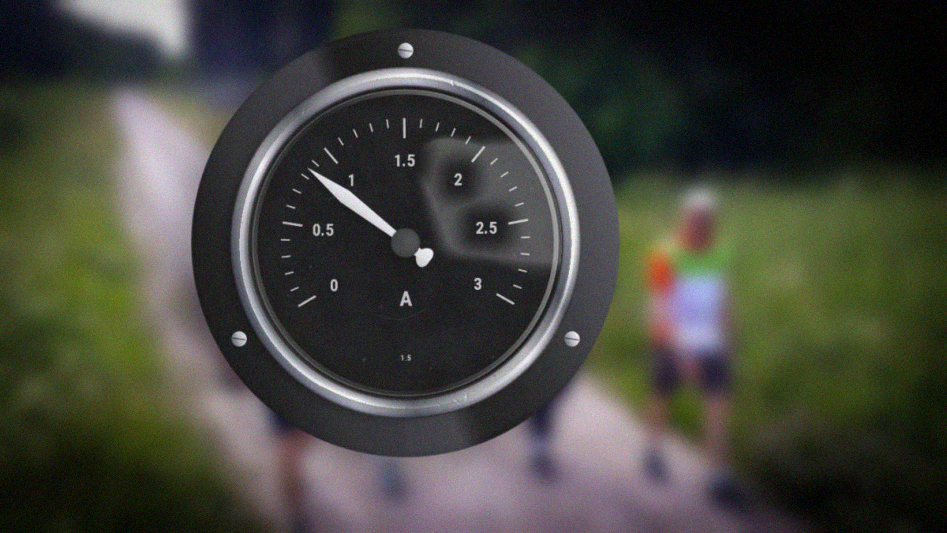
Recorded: 0.85 A
